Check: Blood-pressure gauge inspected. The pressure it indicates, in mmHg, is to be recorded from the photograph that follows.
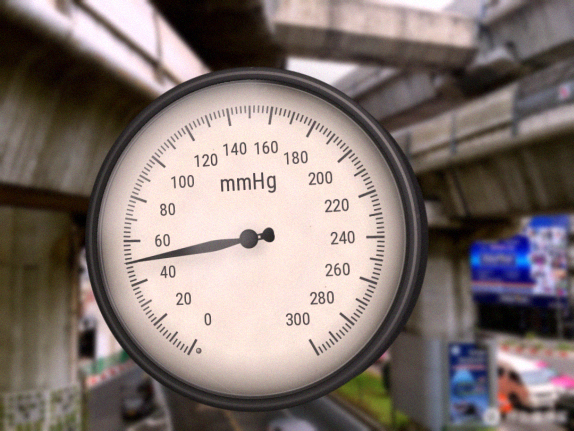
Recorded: 50 mmHg
